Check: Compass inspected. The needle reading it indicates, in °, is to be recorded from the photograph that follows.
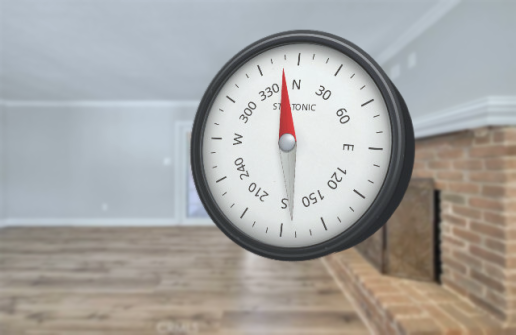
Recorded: 350 °
